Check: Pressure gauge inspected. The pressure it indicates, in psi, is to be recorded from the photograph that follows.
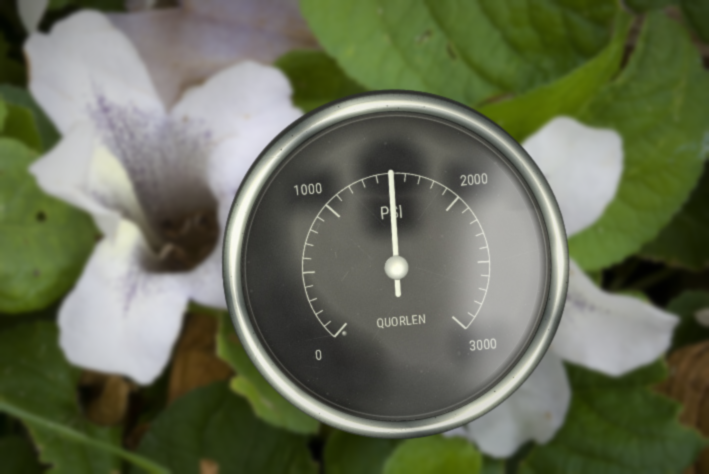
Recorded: 1500 psi
